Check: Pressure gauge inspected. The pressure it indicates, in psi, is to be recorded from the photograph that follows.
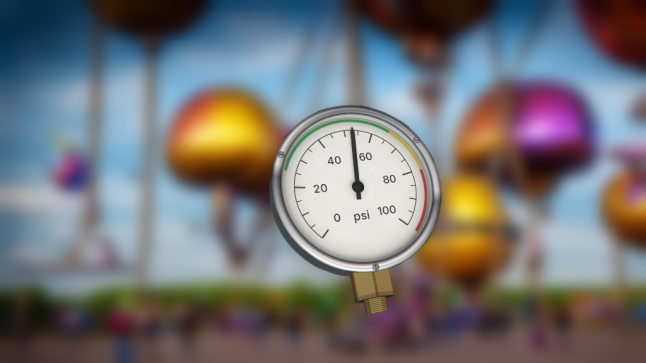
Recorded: 52.5 psi
